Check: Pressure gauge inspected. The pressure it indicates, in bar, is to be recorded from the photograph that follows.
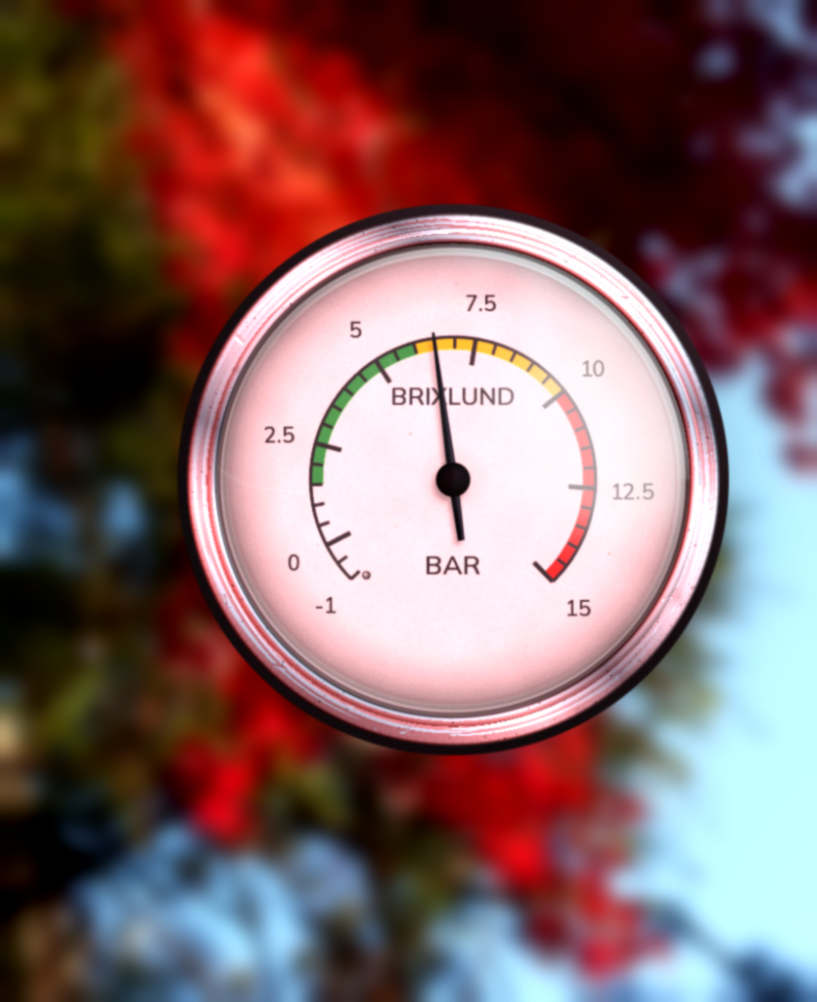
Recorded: 6.5 bar
